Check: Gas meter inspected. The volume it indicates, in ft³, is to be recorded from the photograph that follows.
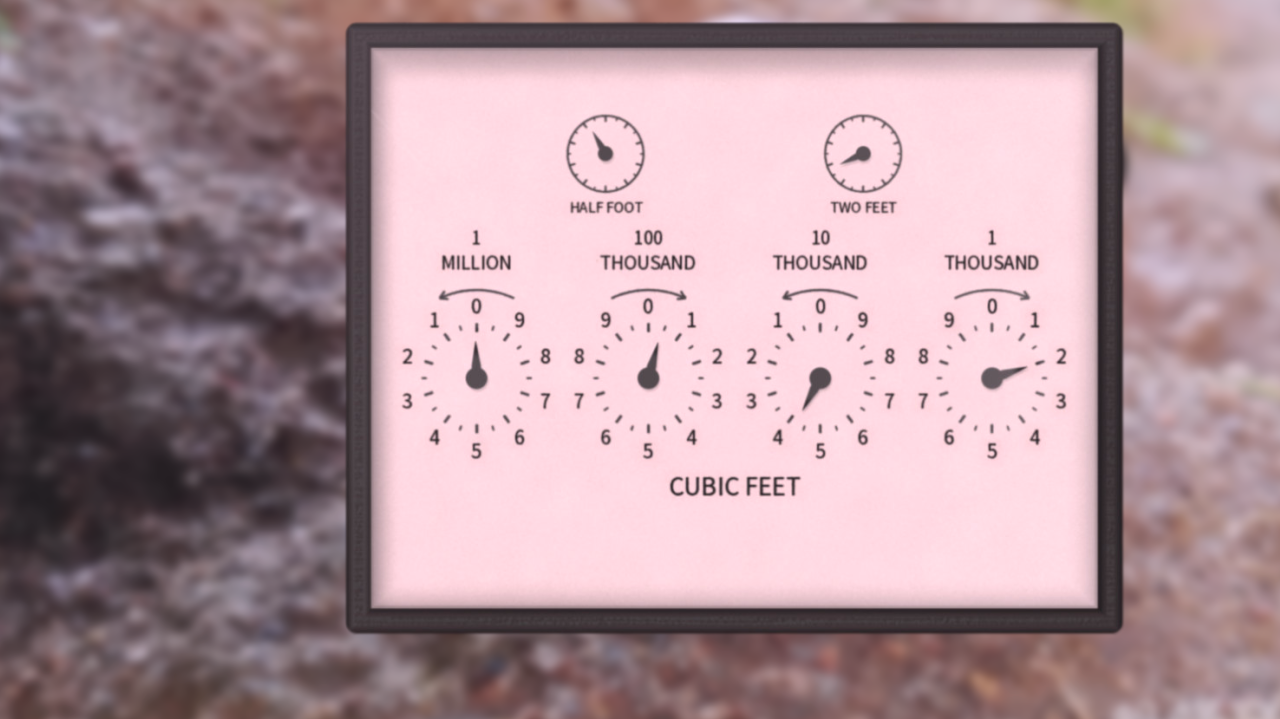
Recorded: 4200 ft³
